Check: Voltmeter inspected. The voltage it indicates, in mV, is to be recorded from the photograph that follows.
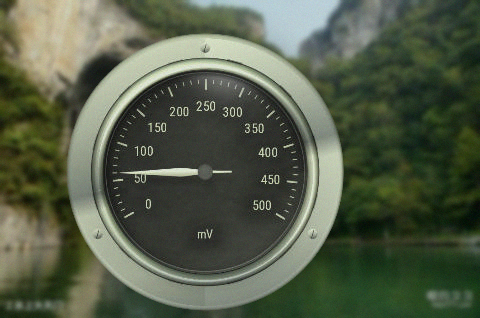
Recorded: 60 mV
